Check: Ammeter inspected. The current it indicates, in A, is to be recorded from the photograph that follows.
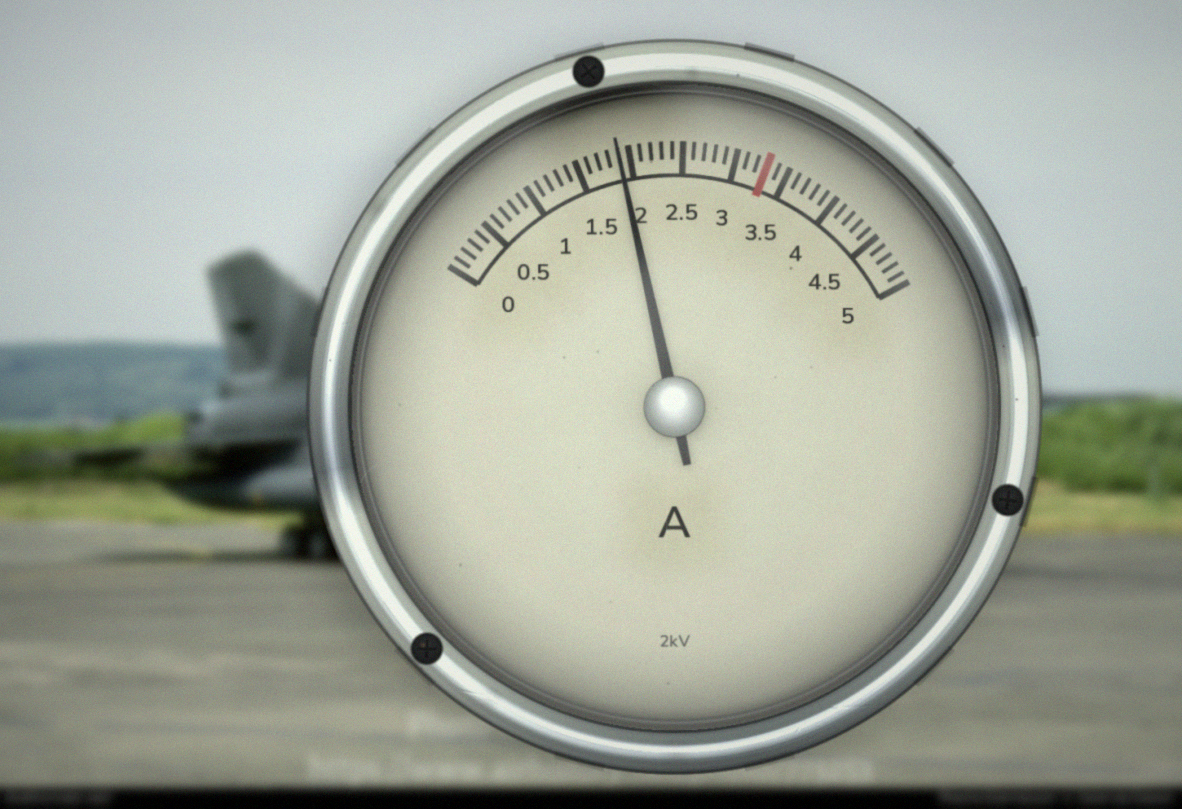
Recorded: 1.9 A
